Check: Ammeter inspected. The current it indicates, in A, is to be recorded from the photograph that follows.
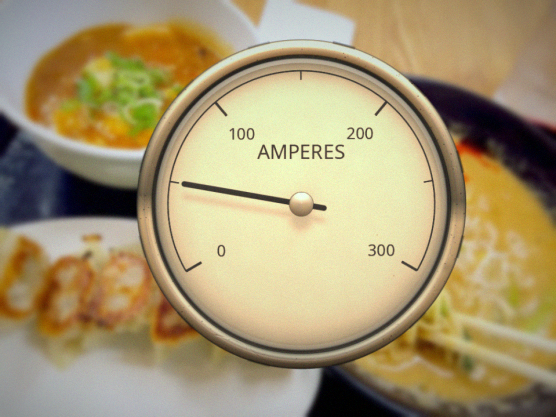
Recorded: 50 A
